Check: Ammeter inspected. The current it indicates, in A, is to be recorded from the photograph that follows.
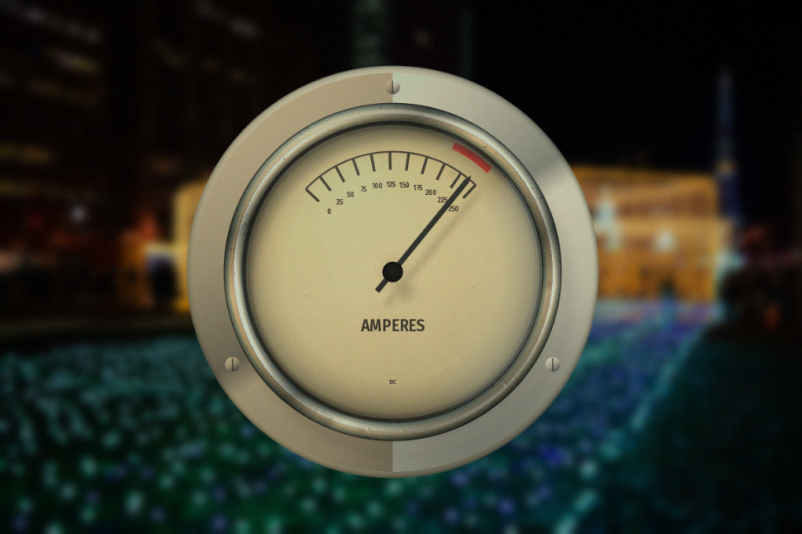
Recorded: 237.5 A
